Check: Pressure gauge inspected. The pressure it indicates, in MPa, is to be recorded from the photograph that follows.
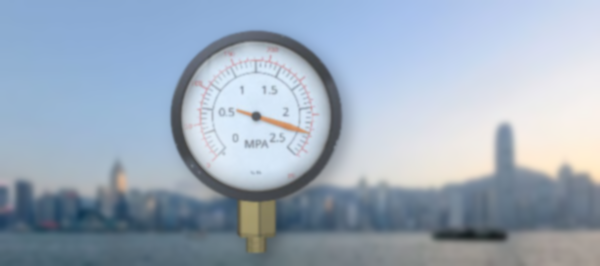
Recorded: 2.25 MPa
